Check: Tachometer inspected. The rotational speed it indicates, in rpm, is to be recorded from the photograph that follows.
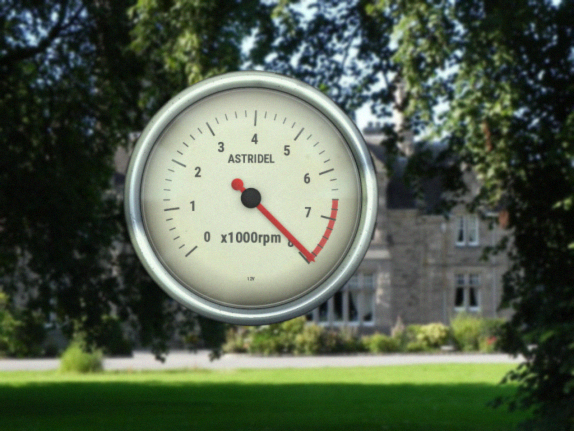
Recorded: 7900 rpm
